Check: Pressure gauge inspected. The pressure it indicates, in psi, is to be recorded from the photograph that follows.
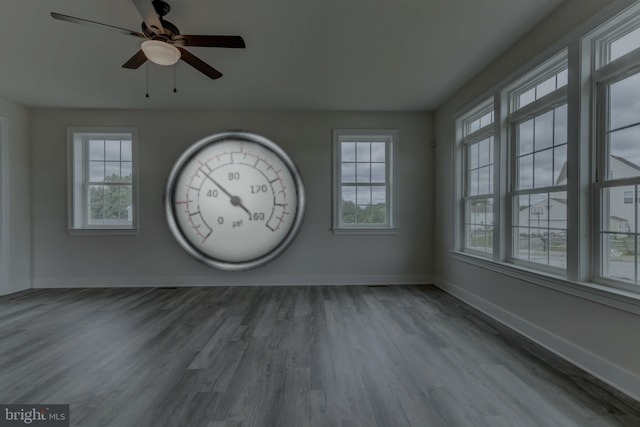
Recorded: 55 psi
